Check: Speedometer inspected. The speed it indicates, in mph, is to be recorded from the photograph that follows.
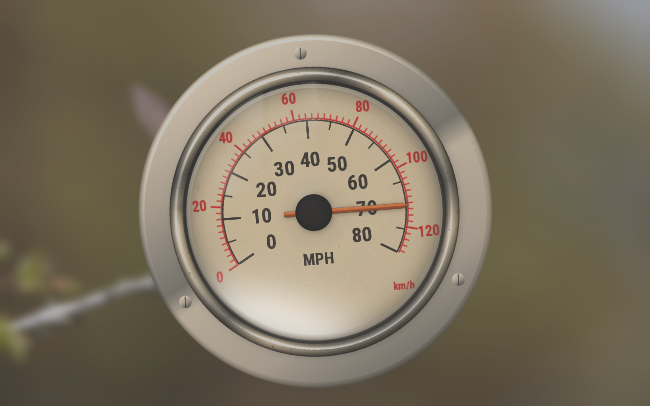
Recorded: 70 mph
